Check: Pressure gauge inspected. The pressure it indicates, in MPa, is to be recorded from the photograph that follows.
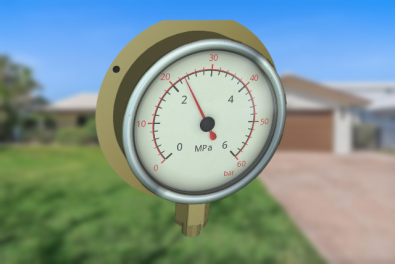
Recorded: 2.3 MPa
